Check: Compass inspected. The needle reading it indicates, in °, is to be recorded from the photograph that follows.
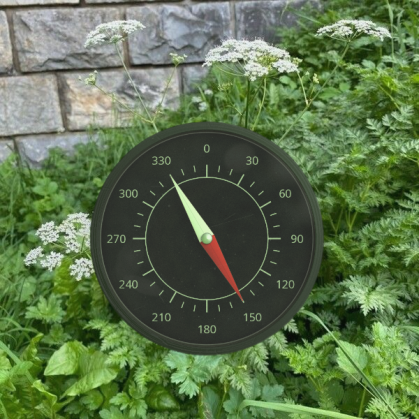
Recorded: 150 °
